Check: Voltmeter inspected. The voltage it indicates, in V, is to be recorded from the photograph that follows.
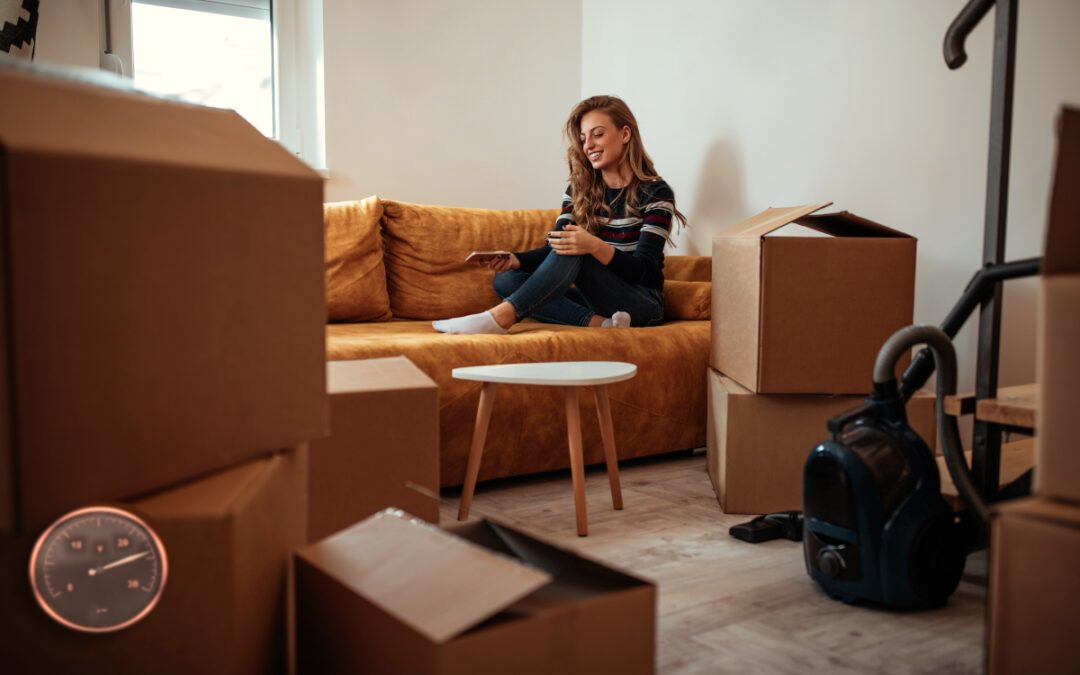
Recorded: 24 V
